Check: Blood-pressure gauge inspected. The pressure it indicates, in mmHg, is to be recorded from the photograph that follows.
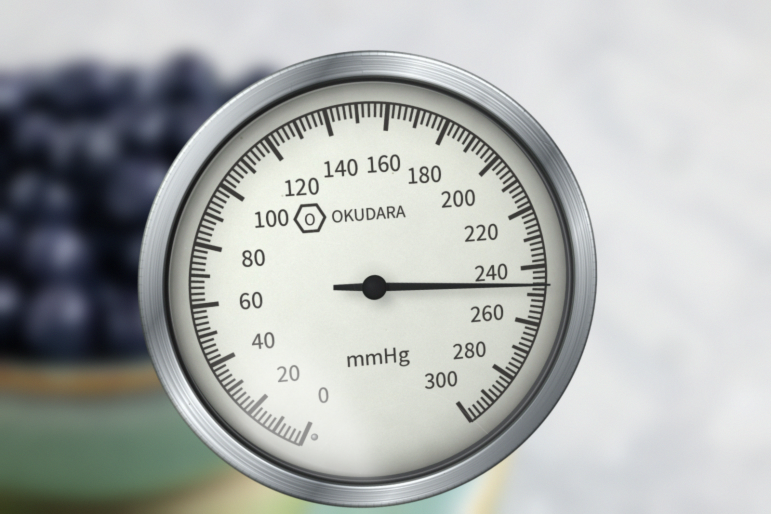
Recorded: 246 mmHg
